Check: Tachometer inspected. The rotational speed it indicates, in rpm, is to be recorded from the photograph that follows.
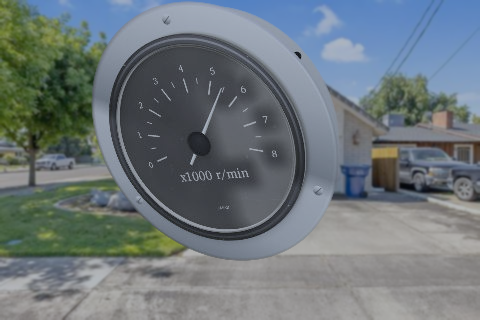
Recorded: 5500 rpm
